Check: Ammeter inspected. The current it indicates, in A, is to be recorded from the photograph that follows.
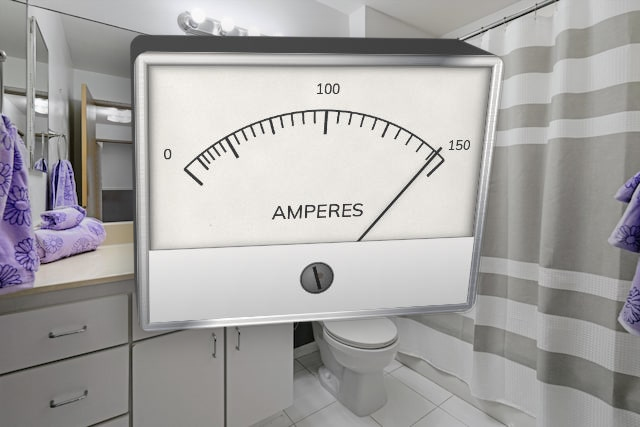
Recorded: 145 A
